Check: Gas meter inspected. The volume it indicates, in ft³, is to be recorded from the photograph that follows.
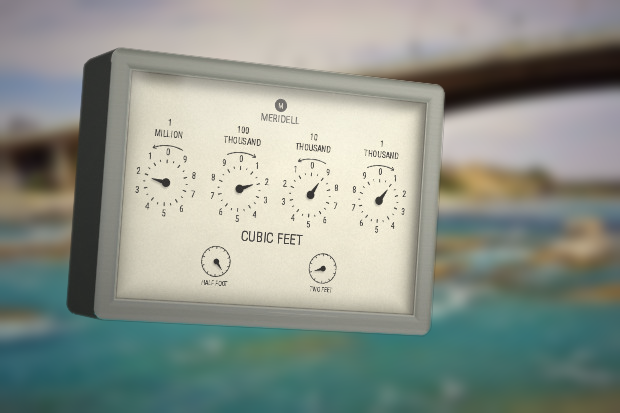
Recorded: 219100 ft³
